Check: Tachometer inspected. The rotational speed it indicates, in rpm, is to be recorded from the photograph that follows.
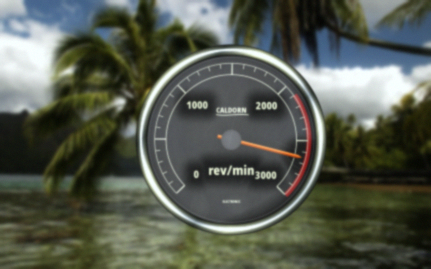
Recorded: 2650 rpm
